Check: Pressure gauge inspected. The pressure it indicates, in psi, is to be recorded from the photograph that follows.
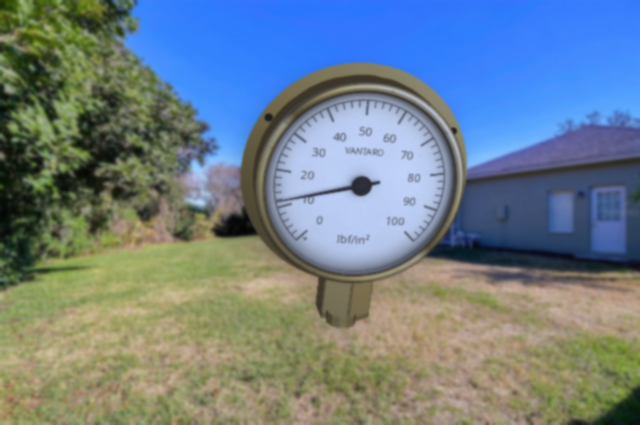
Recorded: 12 psi
